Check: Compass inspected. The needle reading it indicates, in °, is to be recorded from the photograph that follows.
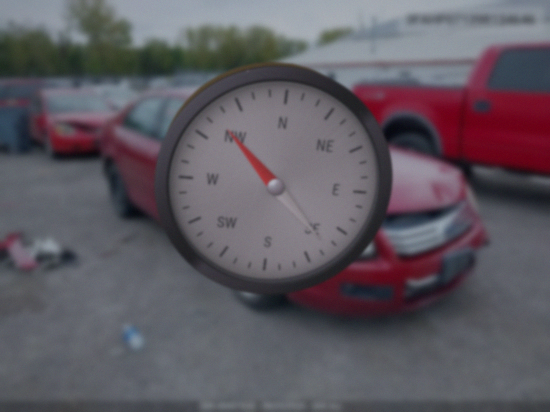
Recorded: 315 °
